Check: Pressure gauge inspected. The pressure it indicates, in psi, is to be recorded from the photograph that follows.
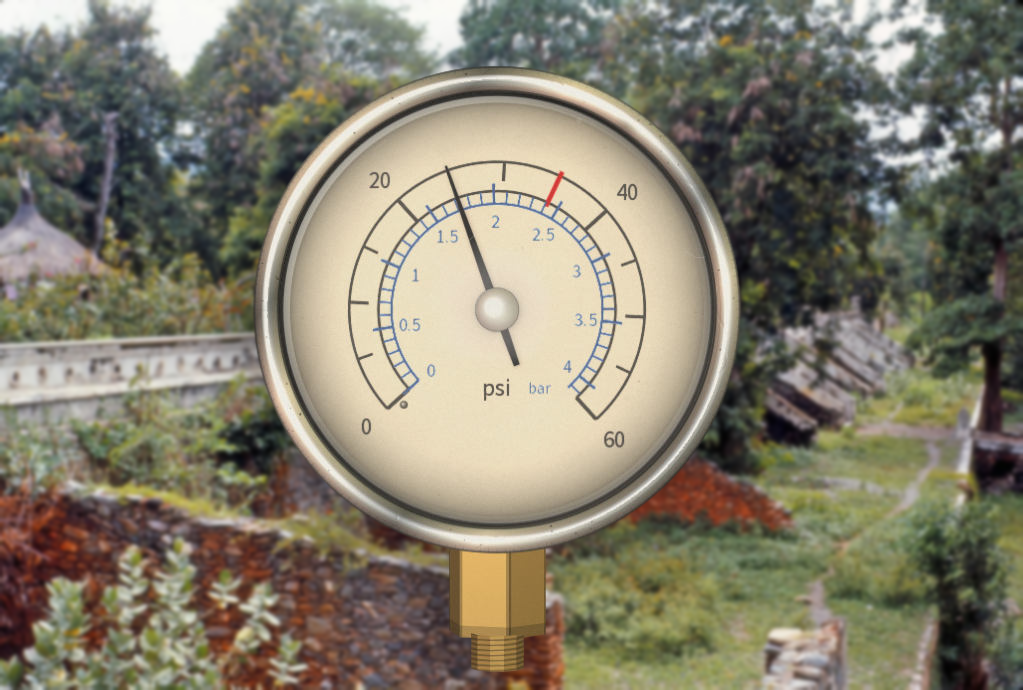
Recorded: 25 psi
